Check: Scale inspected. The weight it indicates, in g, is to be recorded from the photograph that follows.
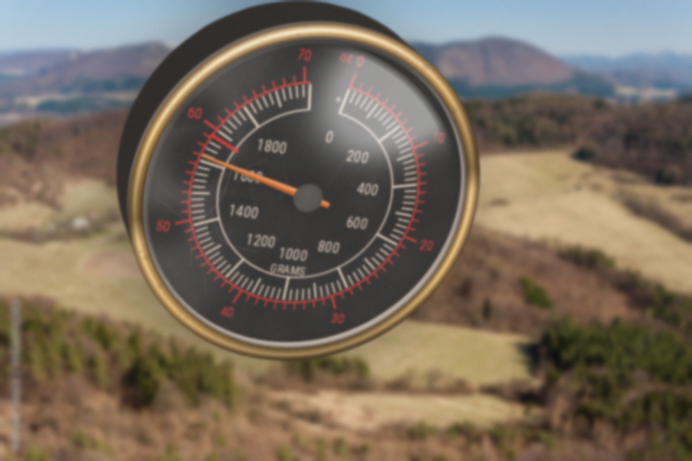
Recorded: 1620 g
